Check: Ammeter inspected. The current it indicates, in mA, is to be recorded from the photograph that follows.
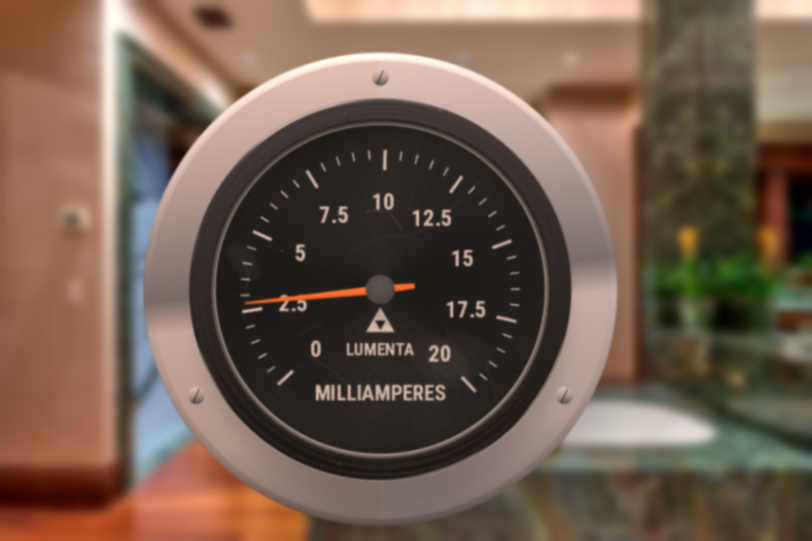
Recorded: 2.75 mA
